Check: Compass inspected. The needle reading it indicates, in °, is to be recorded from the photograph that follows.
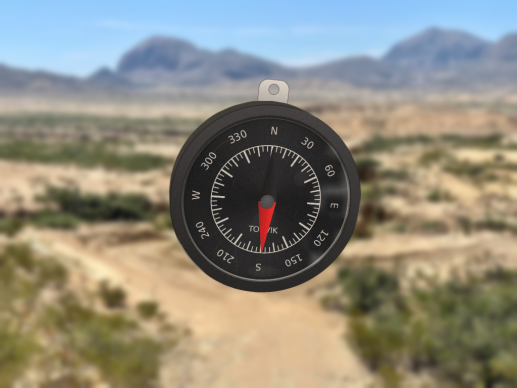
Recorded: 180 °
